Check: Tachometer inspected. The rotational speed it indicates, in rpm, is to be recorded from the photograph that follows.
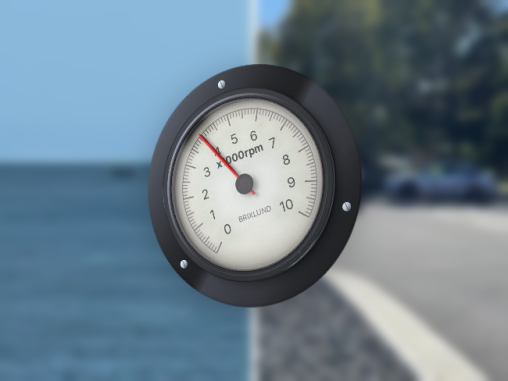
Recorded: 4000 rpm
